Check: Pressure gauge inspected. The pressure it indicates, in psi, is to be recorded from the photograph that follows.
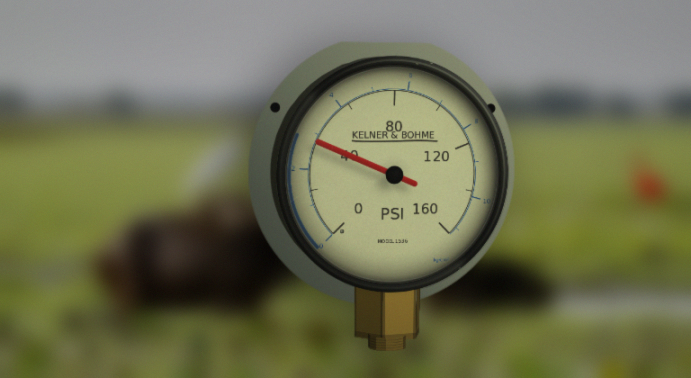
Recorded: 40 psi
